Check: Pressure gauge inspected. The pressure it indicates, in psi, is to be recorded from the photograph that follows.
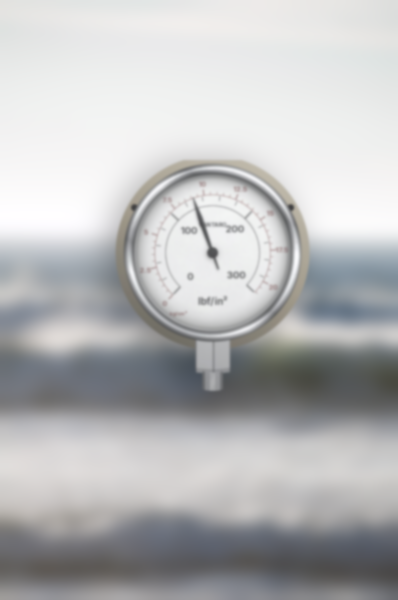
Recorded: 130 psi
